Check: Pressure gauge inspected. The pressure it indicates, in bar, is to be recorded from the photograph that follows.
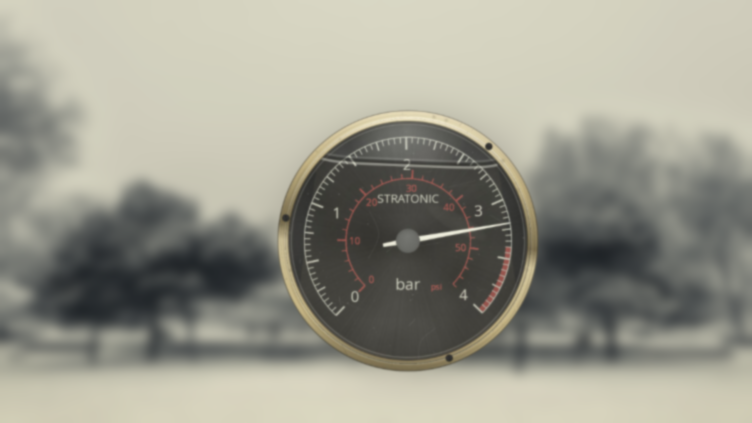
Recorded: 3.2 bar
